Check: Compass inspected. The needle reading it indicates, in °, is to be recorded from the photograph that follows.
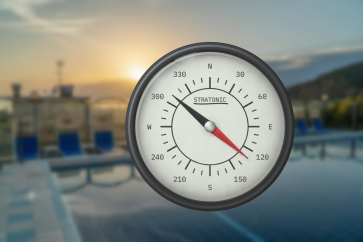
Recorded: 130 °
